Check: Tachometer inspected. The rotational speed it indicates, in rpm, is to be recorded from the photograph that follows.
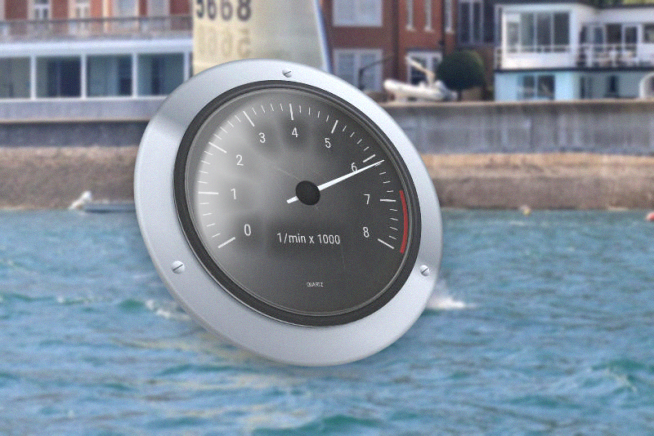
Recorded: 6200 rpm
